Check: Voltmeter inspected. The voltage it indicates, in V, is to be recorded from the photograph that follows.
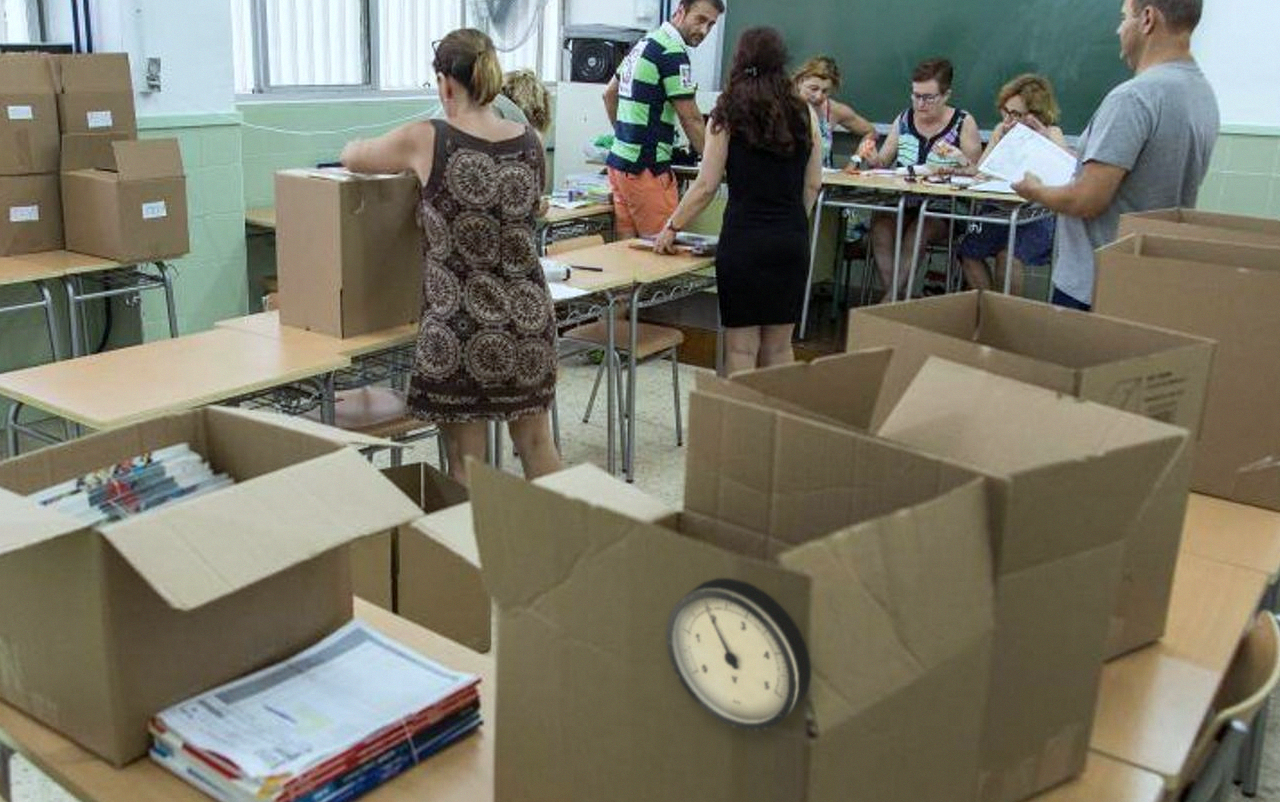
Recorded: 2 V
